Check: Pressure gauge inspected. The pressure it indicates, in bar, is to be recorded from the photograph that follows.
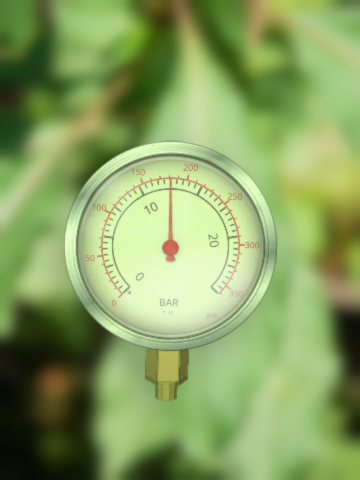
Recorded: 12.5 bar
